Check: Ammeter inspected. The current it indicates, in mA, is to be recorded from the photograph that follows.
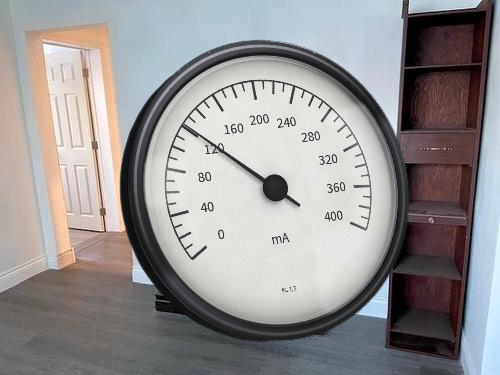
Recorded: 120 mA
